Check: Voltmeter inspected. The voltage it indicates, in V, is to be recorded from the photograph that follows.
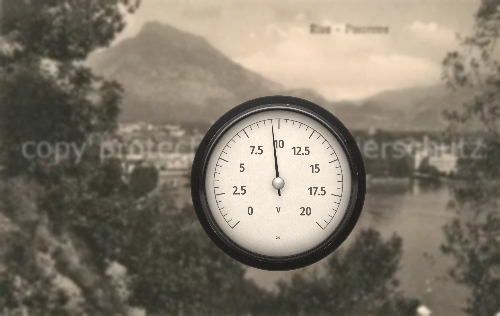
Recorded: 9.5 V
